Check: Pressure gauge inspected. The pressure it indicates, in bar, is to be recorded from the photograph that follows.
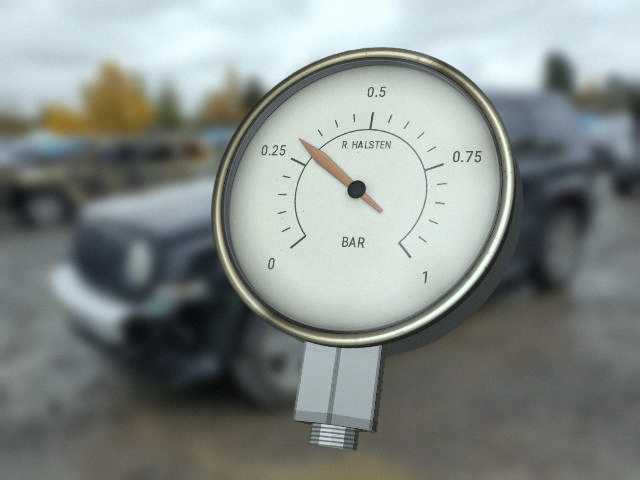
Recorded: 0.3 bar
